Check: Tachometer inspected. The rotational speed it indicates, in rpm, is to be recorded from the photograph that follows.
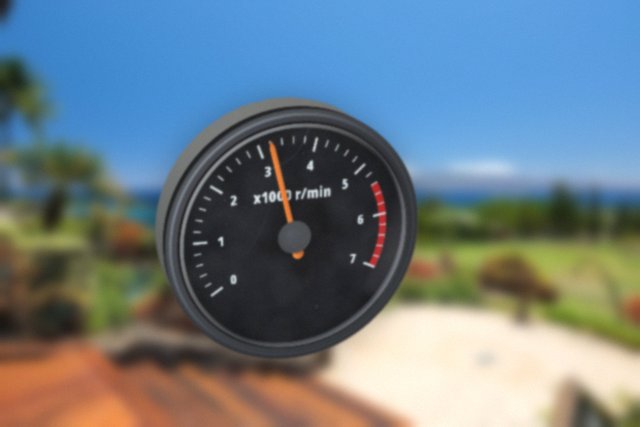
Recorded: 3200 rpm
